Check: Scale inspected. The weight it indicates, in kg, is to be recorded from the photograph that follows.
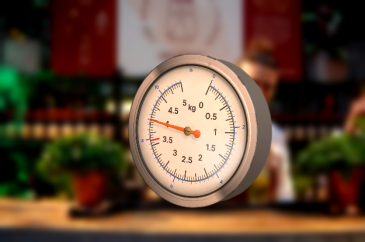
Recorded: 4 kg
